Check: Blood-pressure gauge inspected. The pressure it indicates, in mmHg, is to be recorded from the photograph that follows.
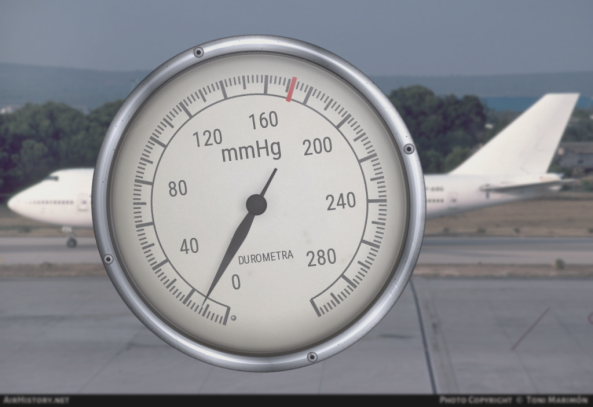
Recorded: 12 mmHg
